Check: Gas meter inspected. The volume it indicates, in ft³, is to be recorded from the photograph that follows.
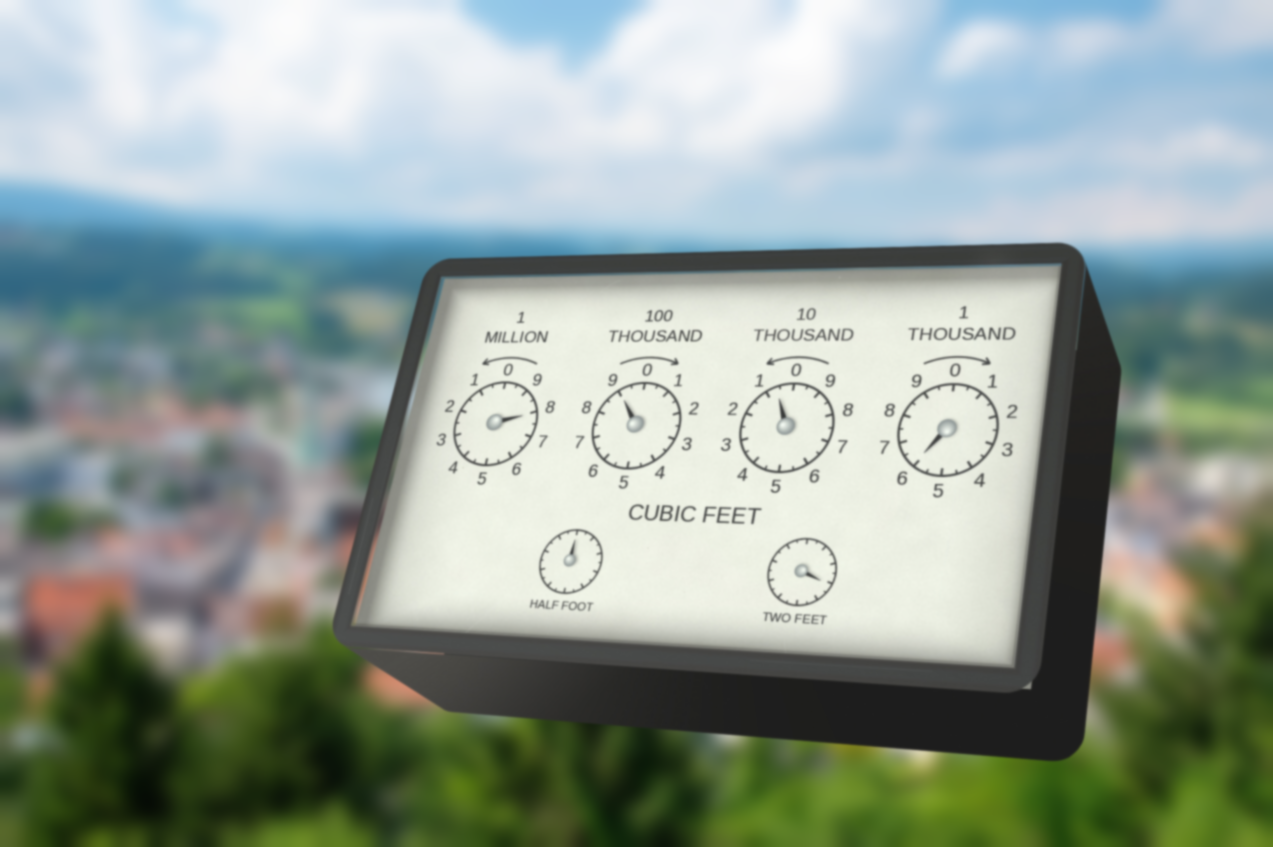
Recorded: 790600 ft³
